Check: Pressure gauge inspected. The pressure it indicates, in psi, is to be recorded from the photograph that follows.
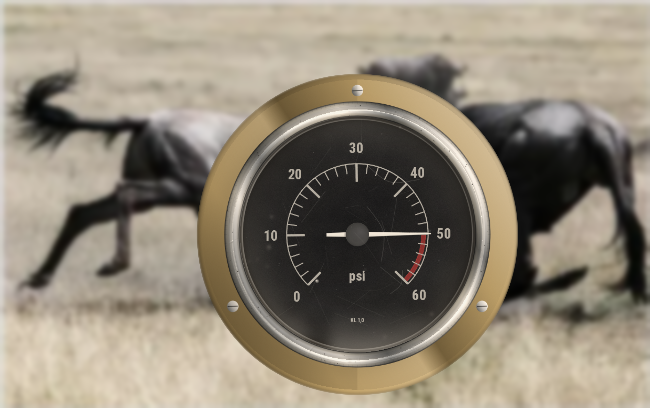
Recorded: 50 psi
